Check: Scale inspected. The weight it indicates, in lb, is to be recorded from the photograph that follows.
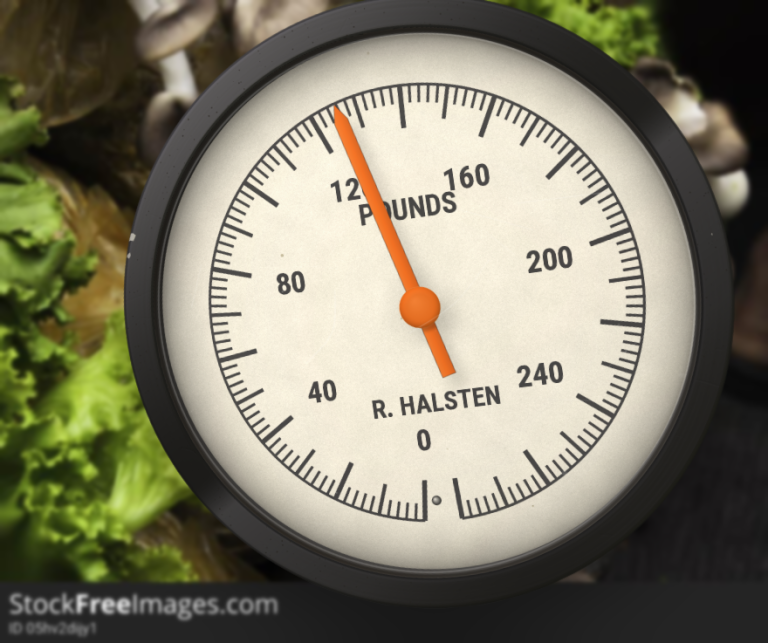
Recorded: 126 lb
